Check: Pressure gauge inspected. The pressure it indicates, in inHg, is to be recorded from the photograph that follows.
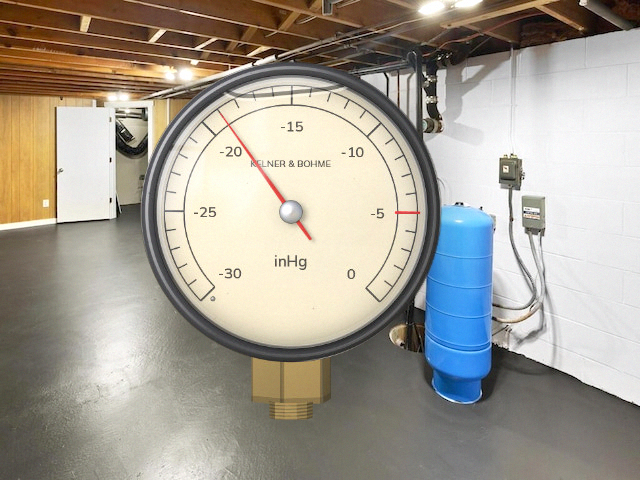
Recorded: -19 inHg
